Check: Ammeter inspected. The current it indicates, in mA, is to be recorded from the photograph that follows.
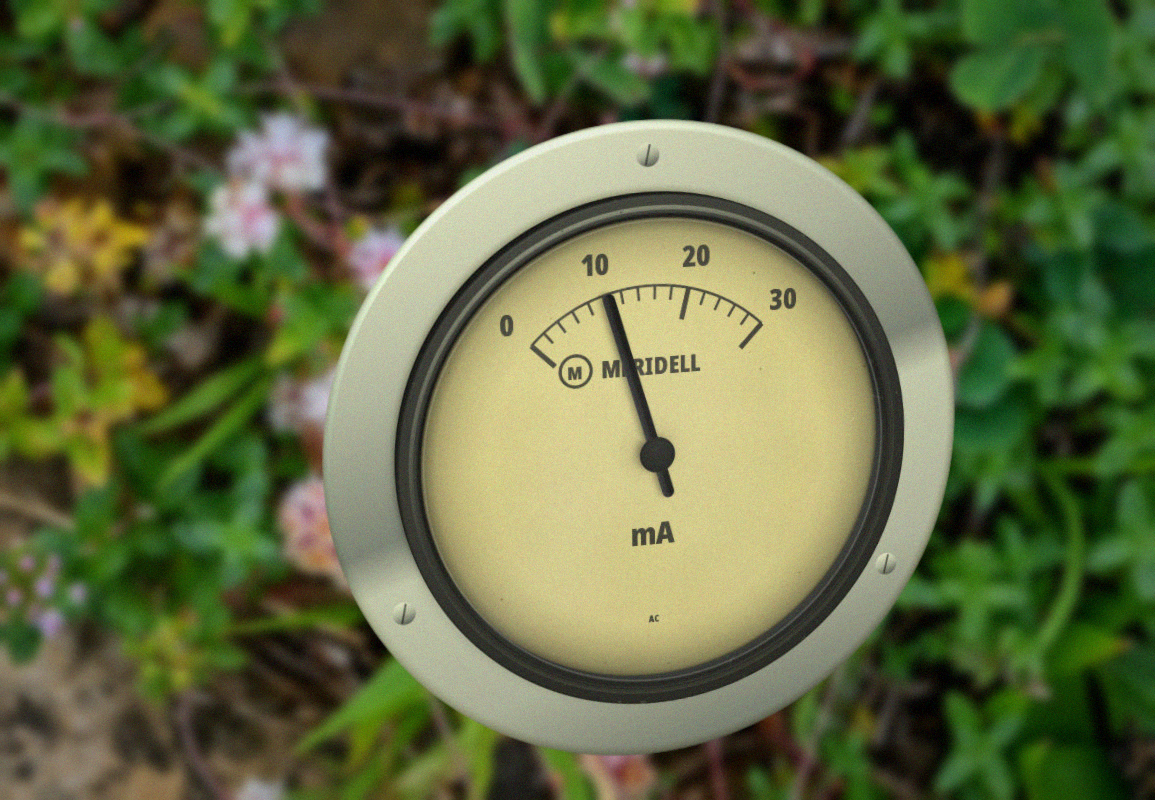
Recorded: 10 mA
